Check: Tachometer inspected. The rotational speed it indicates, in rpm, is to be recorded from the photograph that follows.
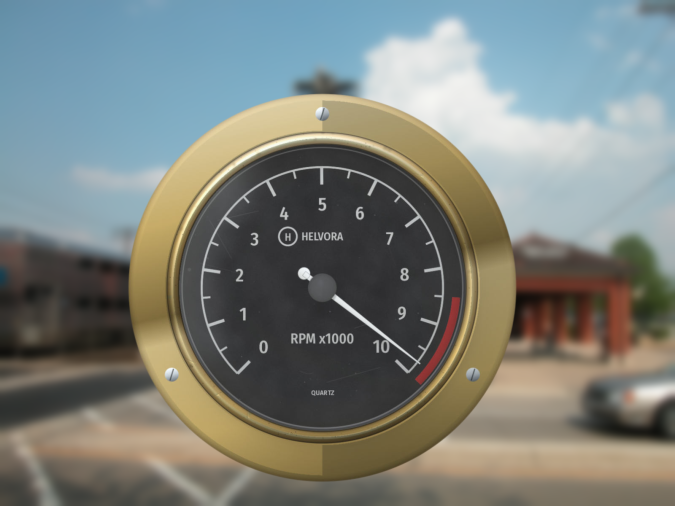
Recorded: 9750 rpm
